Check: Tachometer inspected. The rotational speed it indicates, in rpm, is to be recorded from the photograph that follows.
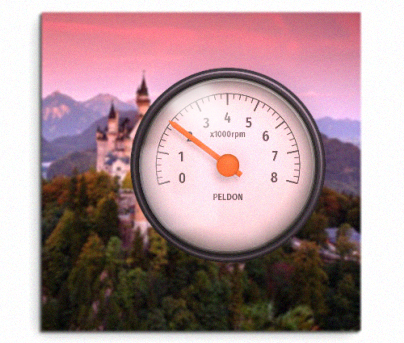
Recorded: 2000 rpm
